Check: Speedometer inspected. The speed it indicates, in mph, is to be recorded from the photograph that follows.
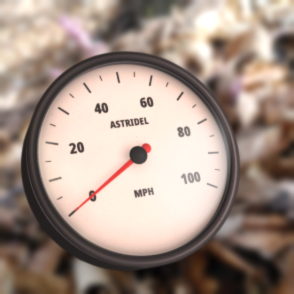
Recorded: 0 mph
